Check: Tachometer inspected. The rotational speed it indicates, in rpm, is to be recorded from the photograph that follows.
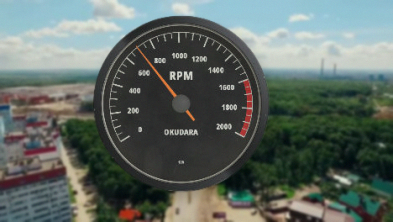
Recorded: 700 rpm
